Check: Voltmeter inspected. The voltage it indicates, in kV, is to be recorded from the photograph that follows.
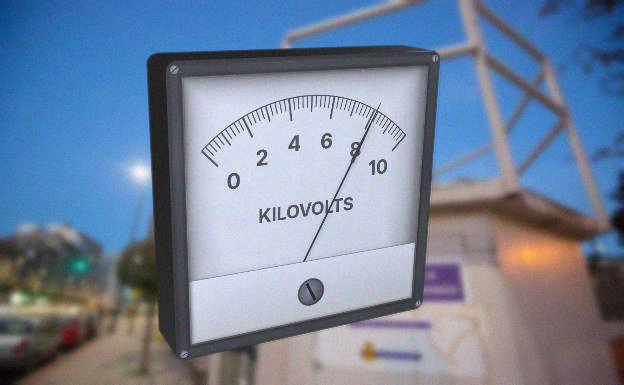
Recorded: 8 kV
